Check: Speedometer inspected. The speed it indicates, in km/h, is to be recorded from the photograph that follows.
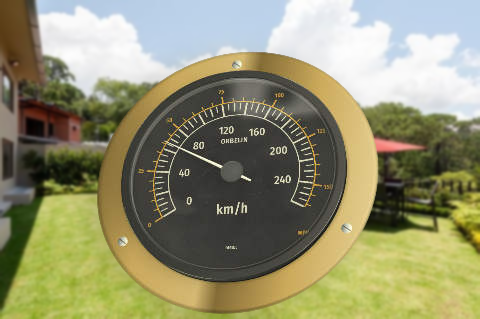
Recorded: 65 km/h
